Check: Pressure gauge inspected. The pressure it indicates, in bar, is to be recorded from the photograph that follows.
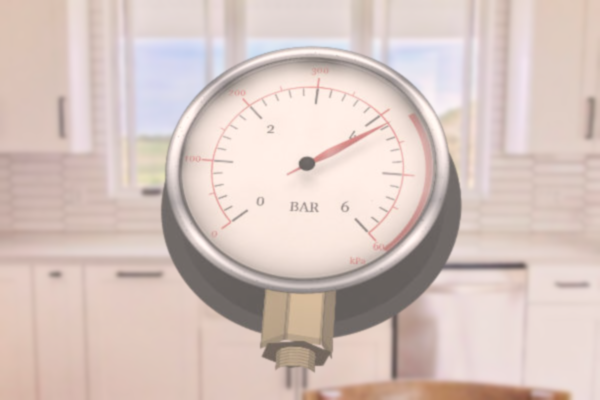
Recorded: 4.2 bar
